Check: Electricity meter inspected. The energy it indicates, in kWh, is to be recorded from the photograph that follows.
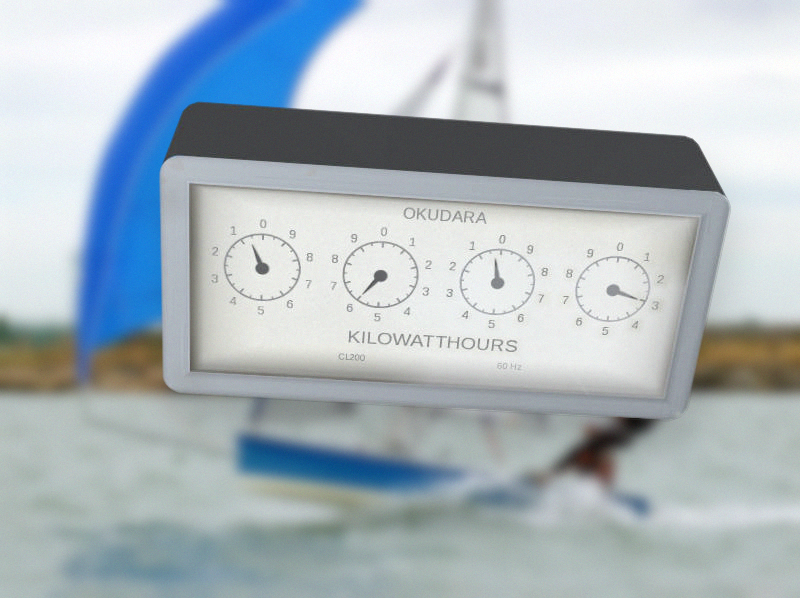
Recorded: 603 kWh
